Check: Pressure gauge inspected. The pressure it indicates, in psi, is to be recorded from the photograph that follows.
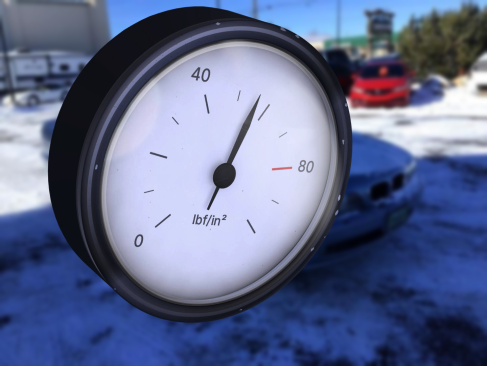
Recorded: 55 psi
